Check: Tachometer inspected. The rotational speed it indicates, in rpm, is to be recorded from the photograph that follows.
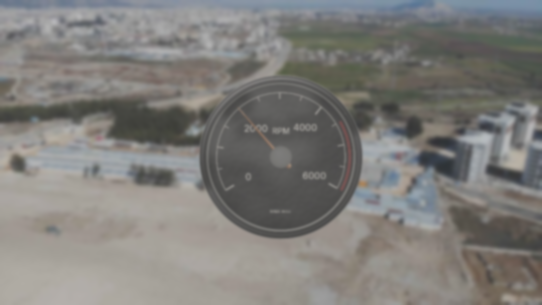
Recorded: 2000 rpm
